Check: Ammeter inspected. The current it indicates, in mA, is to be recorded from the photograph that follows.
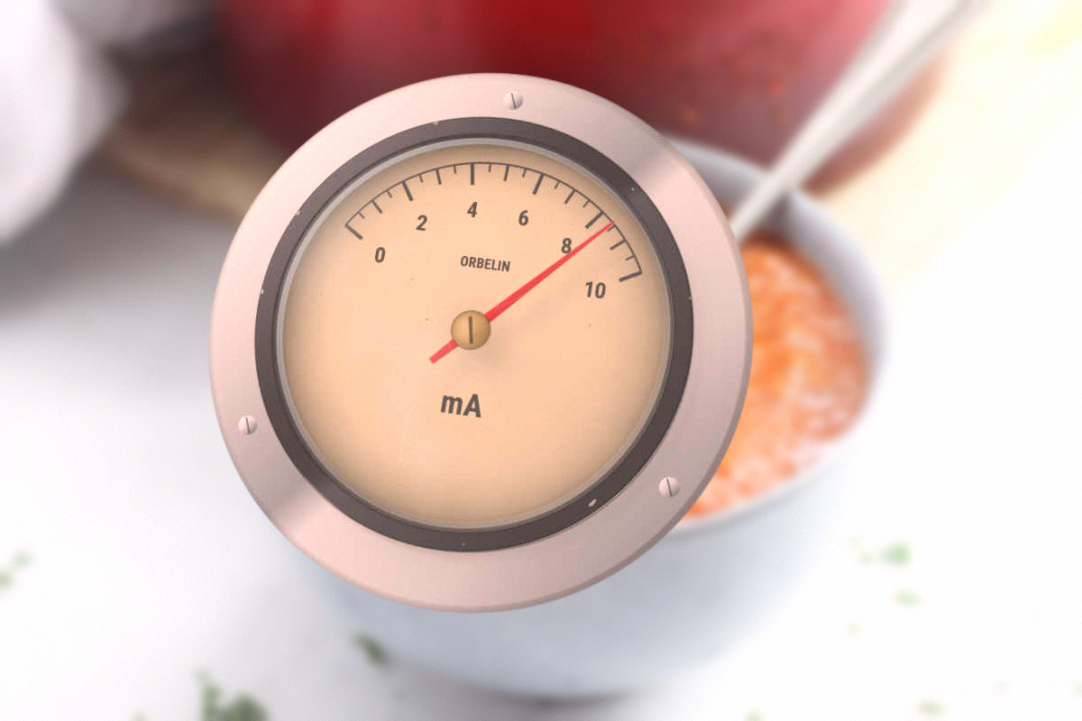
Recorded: 8.5 mA
